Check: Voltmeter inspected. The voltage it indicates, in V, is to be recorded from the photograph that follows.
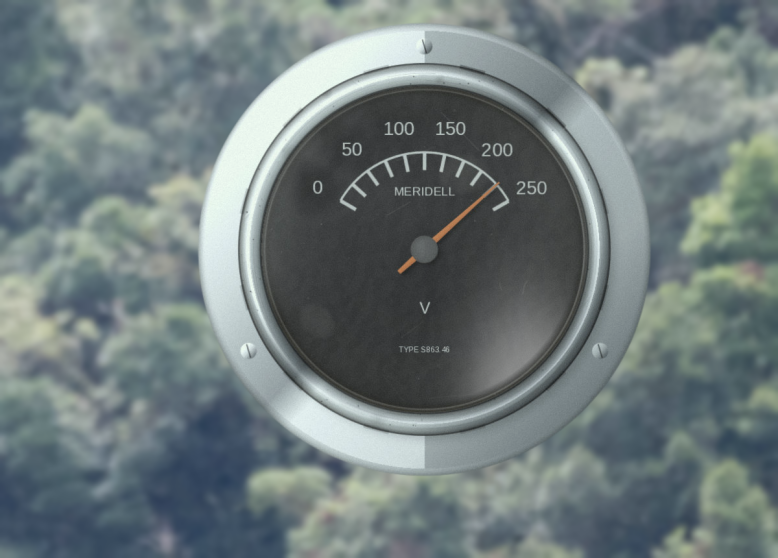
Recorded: 225 V
